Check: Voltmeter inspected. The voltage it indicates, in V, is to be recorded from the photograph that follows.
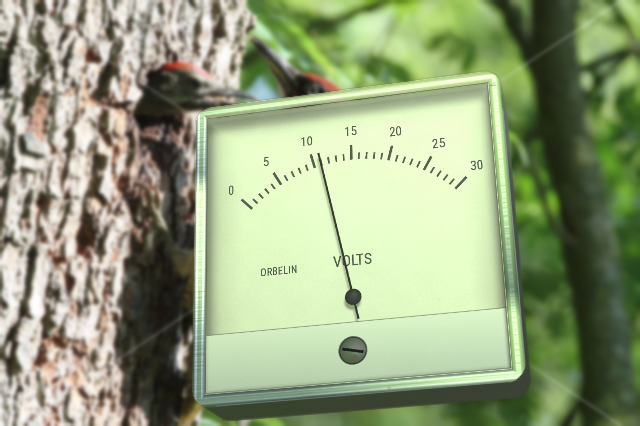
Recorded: 11 V
